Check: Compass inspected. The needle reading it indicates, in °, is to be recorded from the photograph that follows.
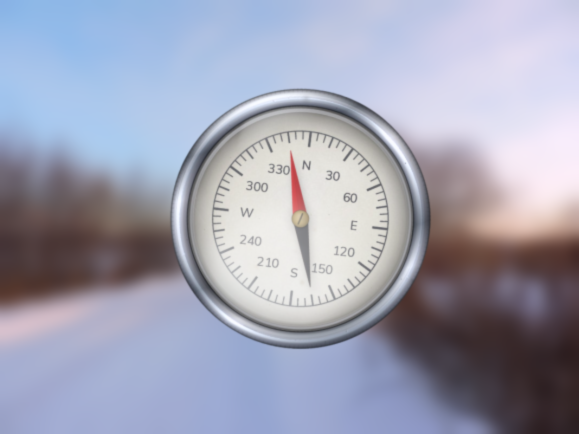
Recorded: 345 °
